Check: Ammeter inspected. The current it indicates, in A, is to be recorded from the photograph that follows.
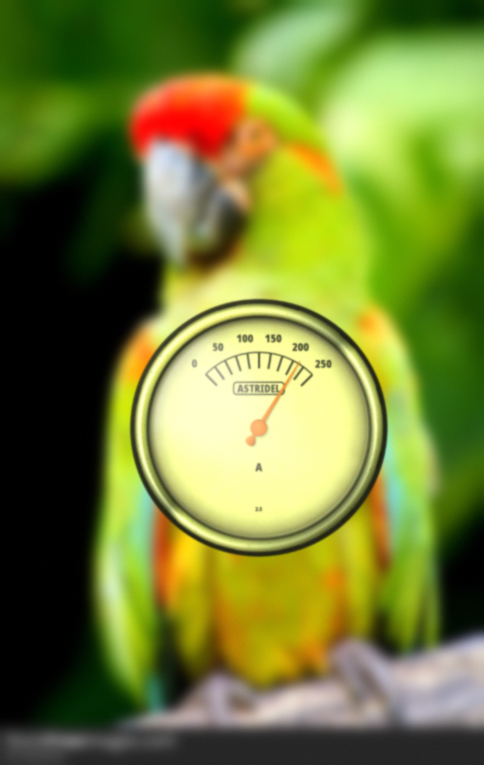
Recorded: 212.5 A
